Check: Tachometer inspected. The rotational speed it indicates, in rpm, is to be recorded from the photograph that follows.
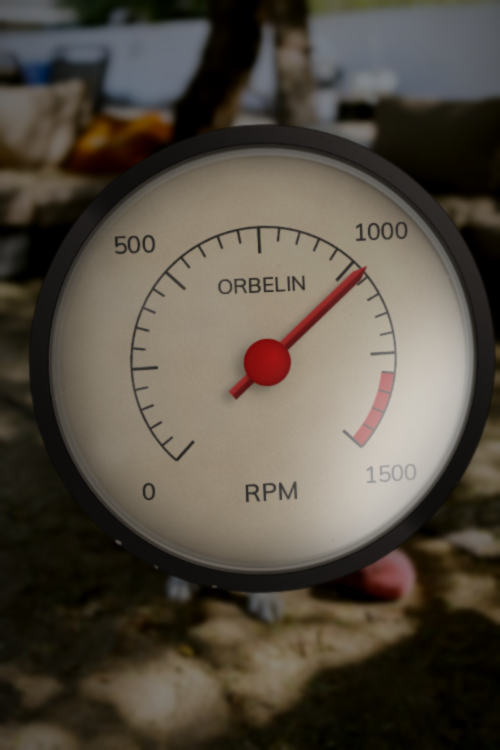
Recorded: 1025 rpm
